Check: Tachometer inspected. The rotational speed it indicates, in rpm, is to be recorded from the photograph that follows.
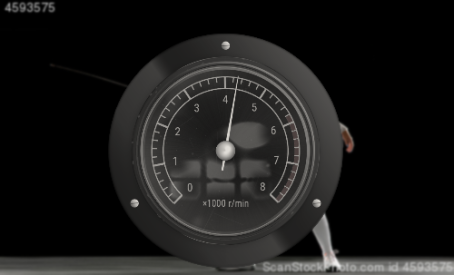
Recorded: 4300 rpm
